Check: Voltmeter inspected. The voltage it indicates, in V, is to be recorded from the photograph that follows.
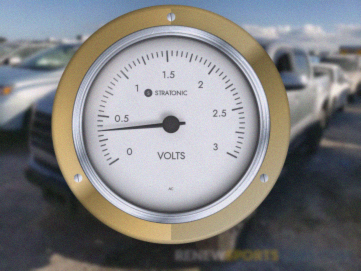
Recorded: 0.35 V
